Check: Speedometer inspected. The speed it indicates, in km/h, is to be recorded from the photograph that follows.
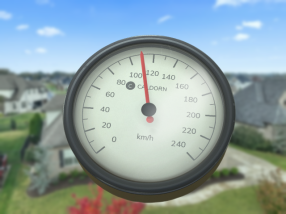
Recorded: 110 km/h
